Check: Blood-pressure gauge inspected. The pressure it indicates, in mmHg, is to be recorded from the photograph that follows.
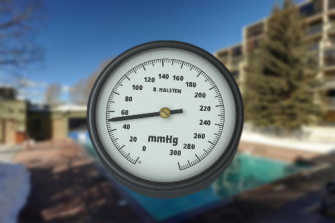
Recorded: 50 mmHg
